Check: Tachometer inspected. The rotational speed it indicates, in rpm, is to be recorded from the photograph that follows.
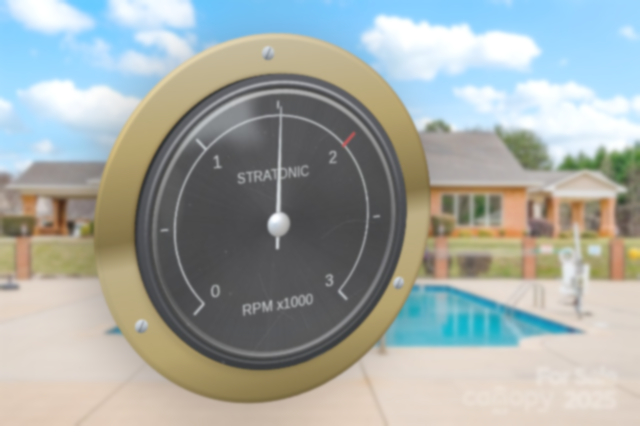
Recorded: 1500 rpm
